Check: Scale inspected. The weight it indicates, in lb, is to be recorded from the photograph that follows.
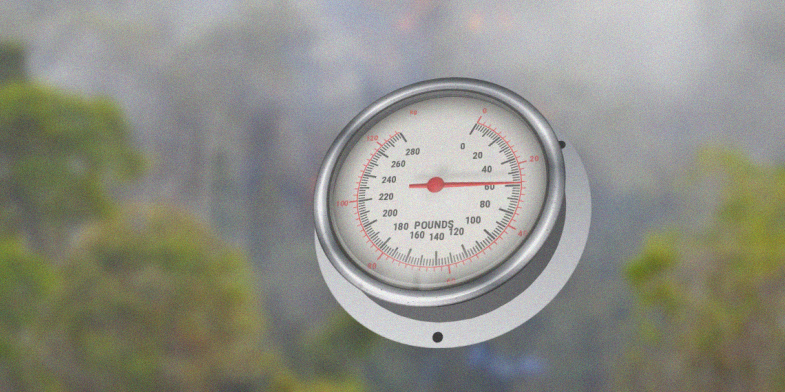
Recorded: 60 lb
